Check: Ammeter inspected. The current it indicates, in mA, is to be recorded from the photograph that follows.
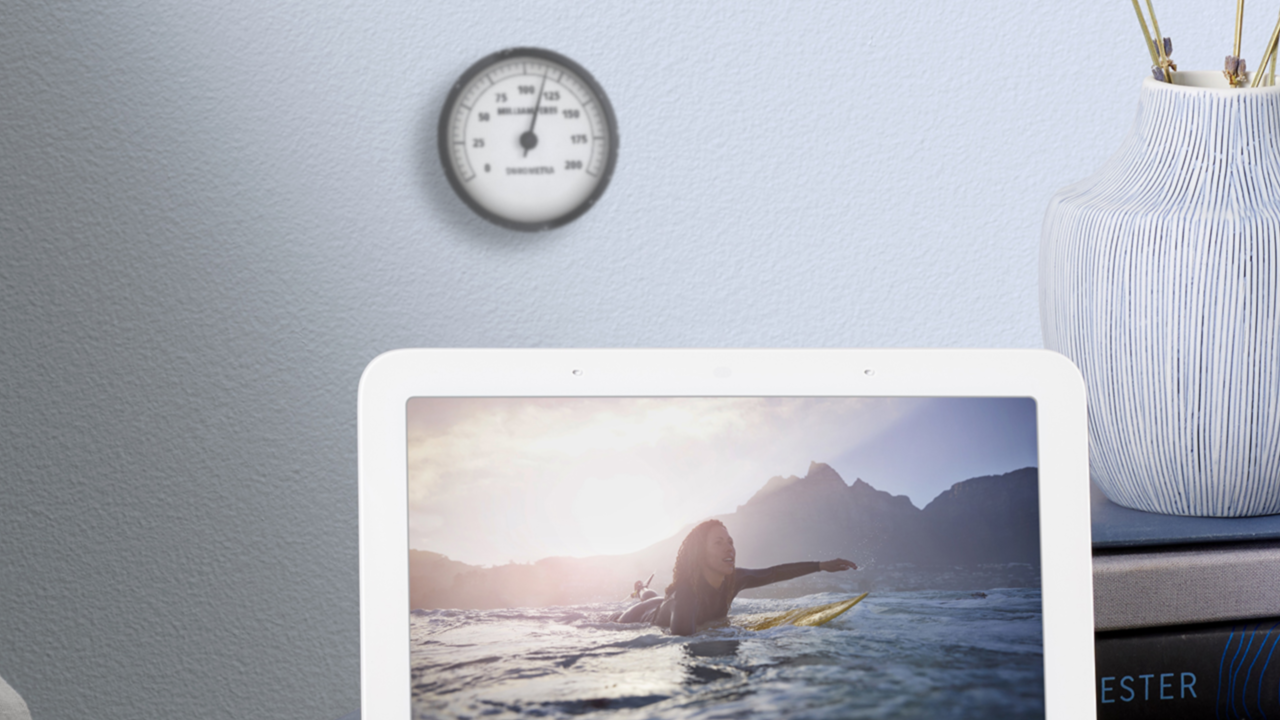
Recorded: 115 mA
